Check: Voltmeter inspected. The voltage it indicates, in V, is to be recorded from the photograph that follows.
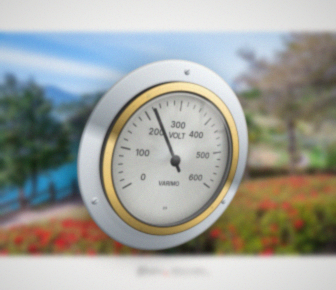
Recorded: 220 V
